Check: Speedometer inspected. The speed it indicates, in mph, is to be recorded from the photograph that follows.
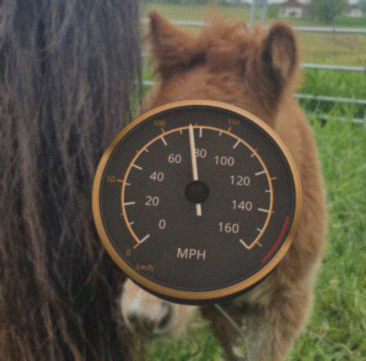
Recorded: 75 mph
